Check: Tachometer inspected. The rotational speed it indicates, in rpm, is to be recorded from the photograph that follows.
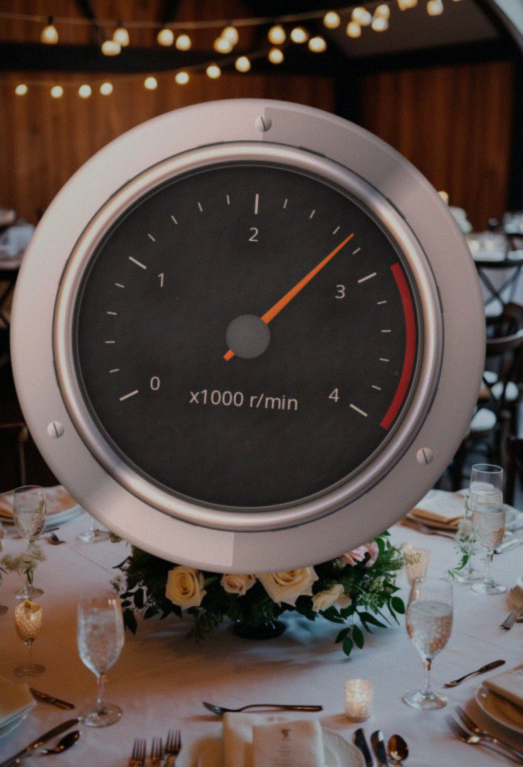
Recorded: 2700 rpm
